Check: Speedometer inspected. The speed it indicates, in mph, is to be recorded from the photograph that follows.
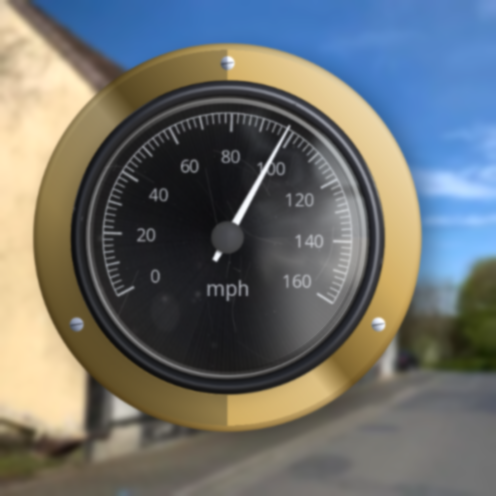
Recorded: 98 mph
